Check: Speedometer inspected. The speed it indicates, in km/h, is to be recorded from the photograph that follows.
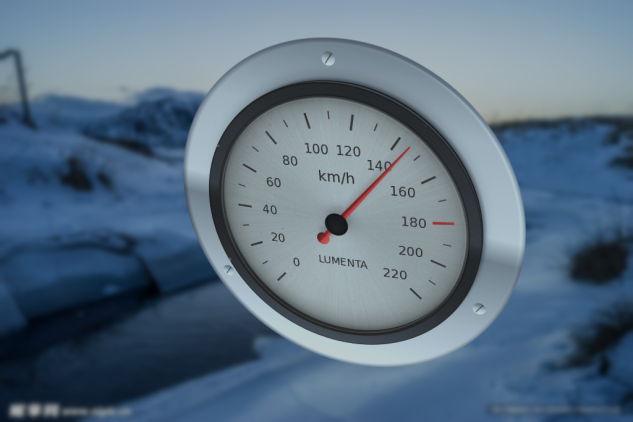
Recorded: 145 km/h
